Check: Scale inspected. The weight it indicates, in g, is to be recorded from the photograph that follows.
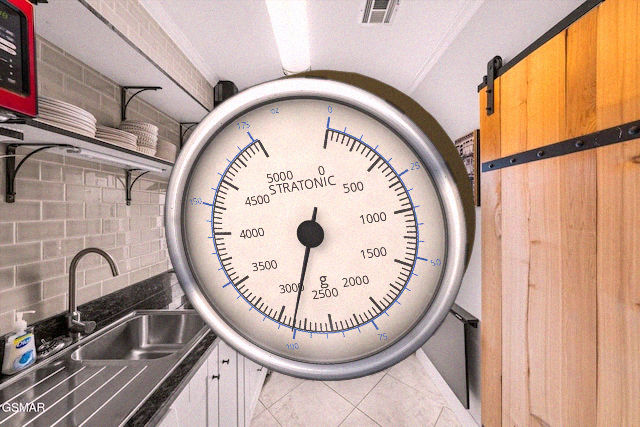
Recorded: 2850 g
